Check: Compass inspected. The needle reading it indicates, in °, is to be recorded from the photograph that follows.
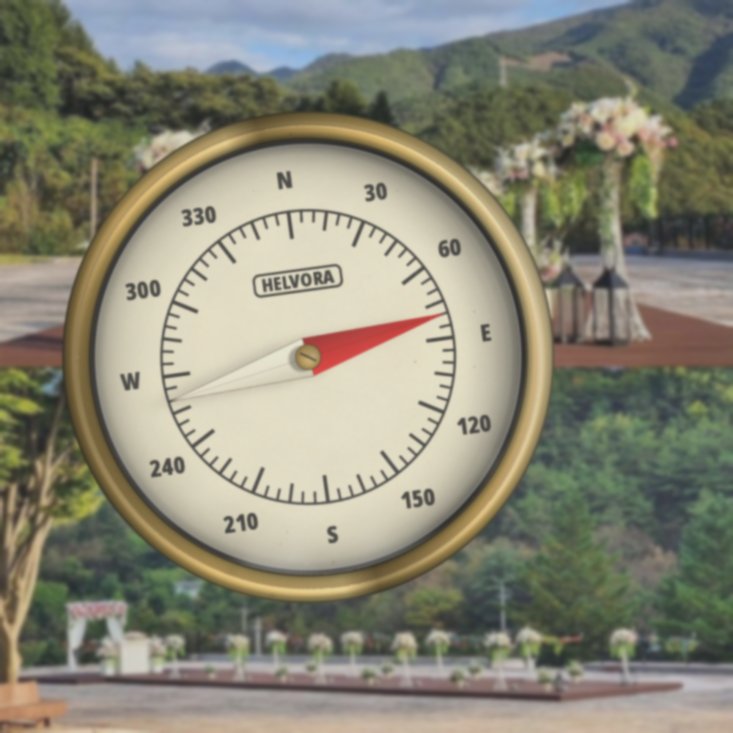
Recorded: 80 °
